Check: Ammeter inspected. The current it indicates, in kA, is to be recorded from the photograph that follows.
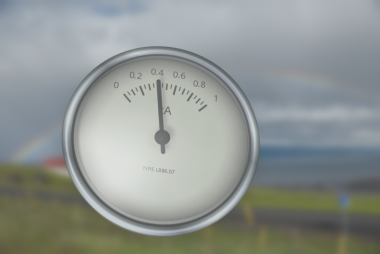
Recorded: 0.4 kA
